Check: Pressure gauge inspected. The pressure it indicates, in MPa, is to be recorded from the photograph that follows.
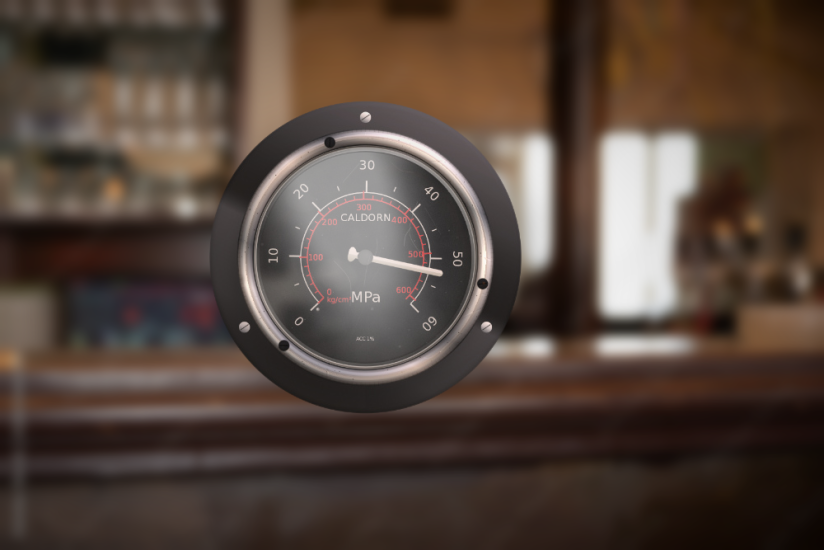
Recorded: 52.5 MPa
